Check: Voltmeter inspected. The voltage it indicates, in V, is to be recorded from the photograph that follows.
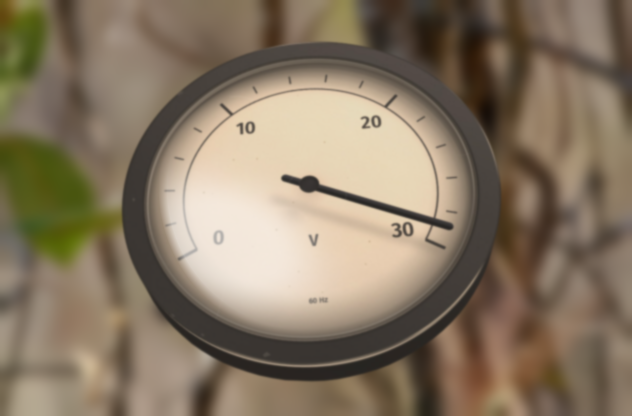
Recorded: 29 V
